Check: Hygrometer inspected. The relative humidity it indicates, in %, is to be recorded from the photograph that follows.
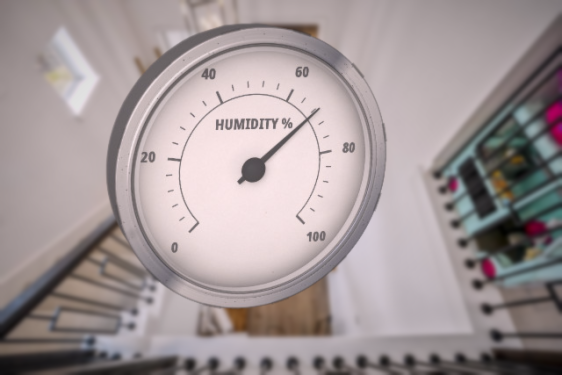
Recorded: 68 %
